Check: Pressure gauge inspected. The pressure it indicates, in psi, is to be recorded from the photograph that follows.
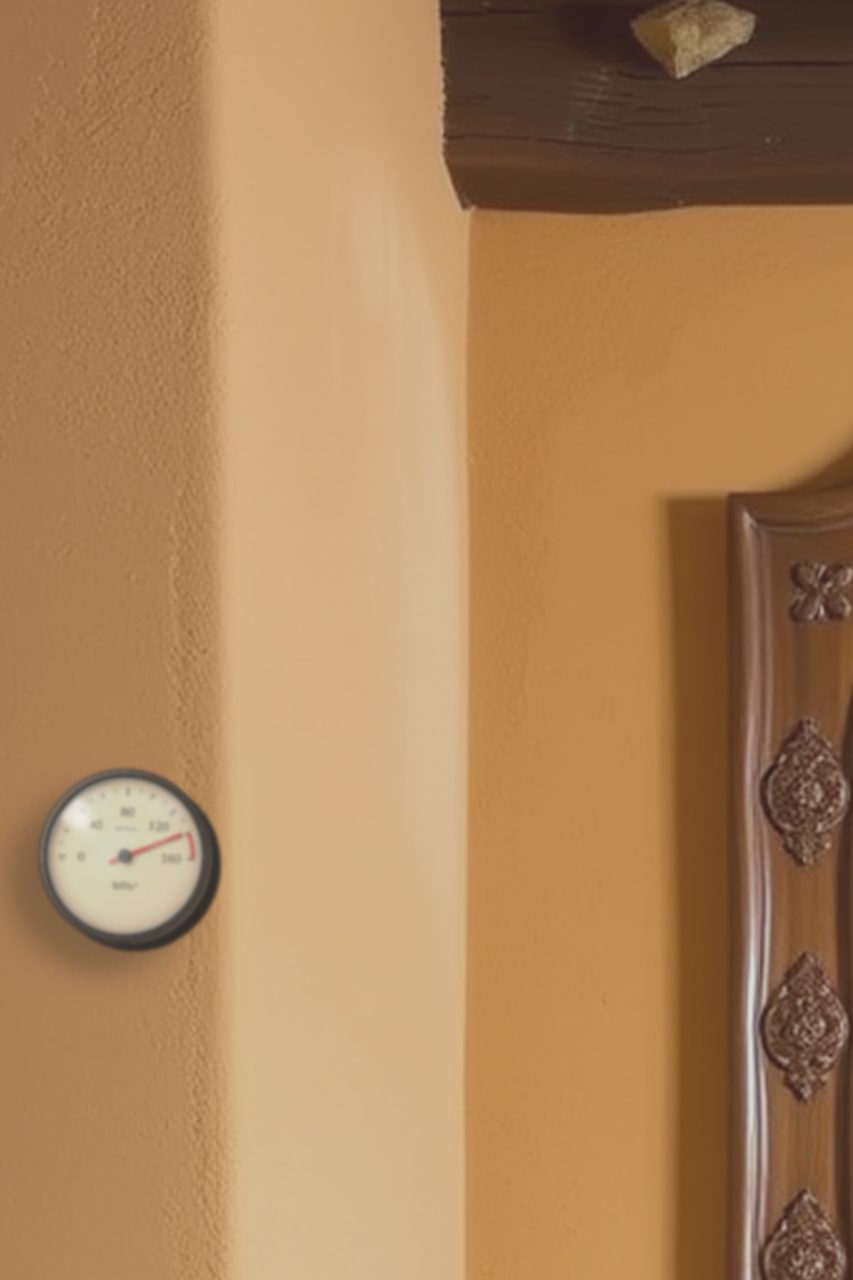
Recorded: 140 psi
